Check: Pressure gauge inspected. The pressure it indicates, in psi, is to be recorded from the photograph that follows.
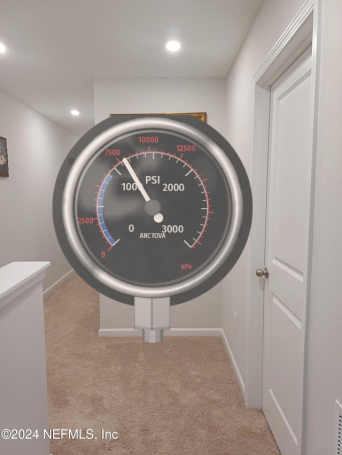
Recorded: 1150 psi
